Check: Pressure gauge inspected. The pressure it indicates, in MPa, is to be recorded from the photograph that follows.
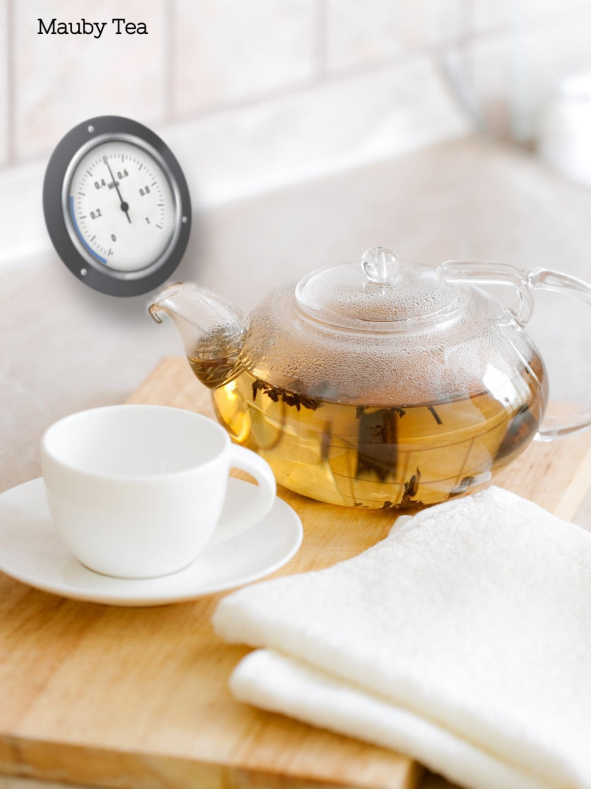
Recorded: 0.5 MPa
